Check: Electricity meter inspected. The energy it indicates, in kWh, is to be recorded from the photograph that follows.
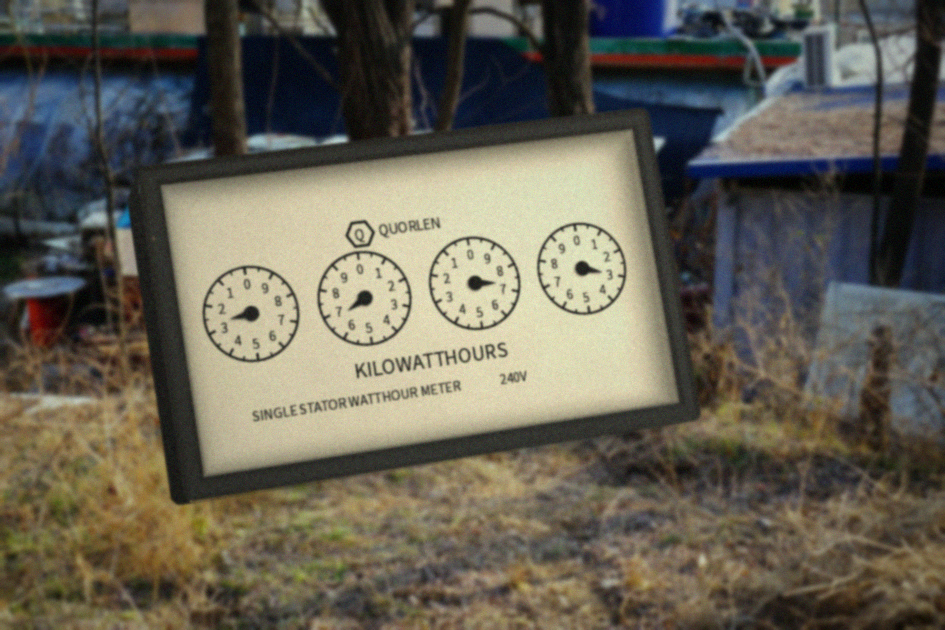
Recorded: 2673 kWh
